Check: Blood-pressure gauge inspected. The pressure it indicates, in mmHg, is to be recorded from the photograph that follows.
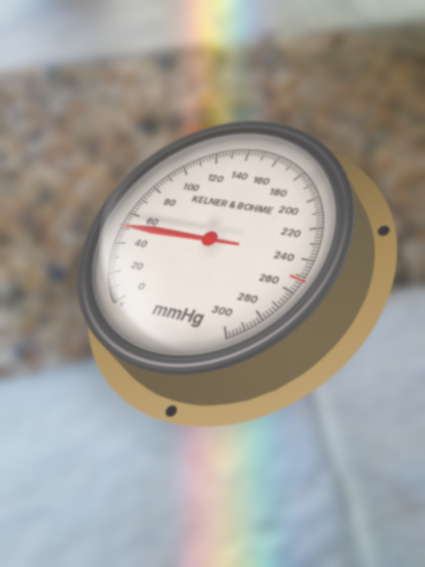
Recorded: 50 mmHg
